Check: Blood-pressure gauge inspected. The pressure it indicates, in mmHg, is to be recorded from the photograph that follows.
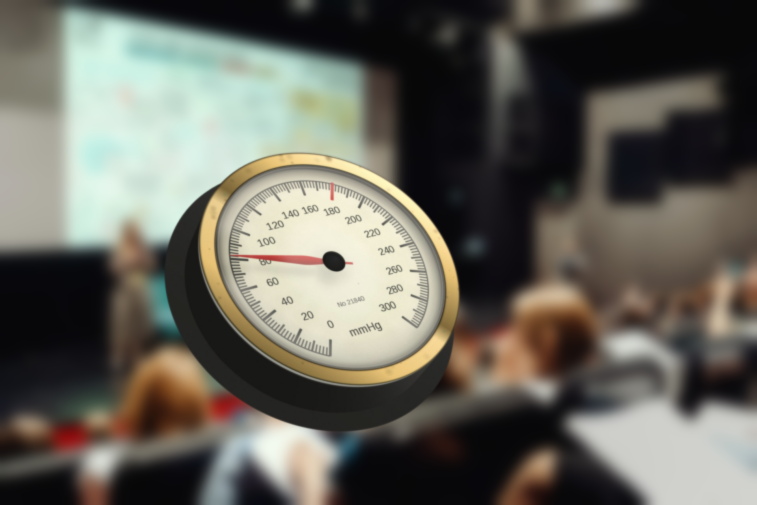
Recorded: 80 mmHg
